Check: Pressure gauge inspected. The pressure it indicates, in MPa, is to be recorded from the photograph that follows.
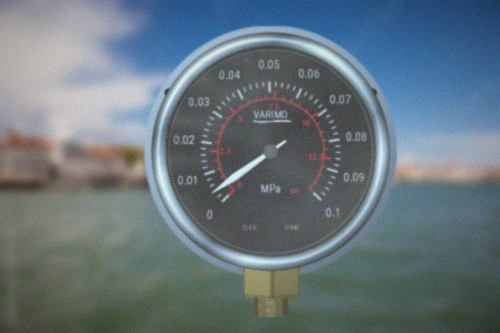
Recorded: 0.004 MPa
